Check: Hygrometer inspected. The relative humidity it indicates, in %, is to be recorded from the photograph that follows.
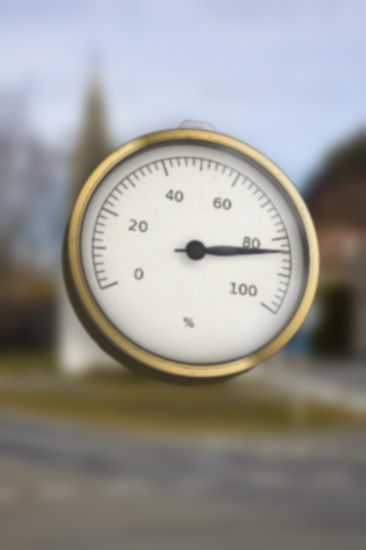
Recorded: 84 %
